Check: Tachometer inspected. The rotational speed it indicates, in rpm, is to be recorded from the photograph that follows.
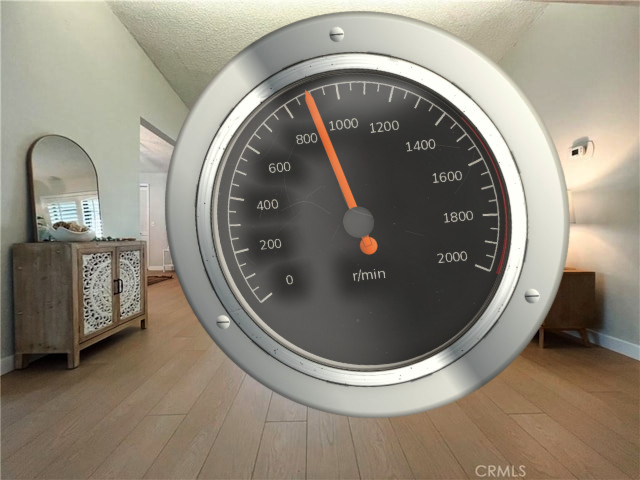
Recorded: 900 rpm
